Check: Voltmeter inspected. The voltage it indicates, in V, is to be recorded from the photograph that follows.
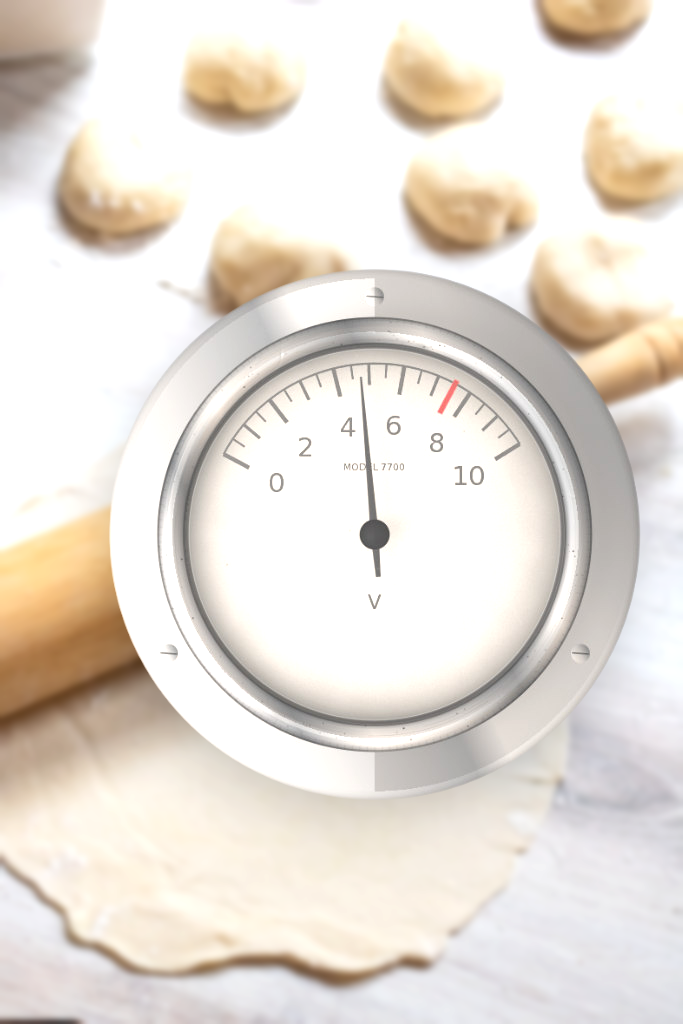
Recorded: 4.75 V
